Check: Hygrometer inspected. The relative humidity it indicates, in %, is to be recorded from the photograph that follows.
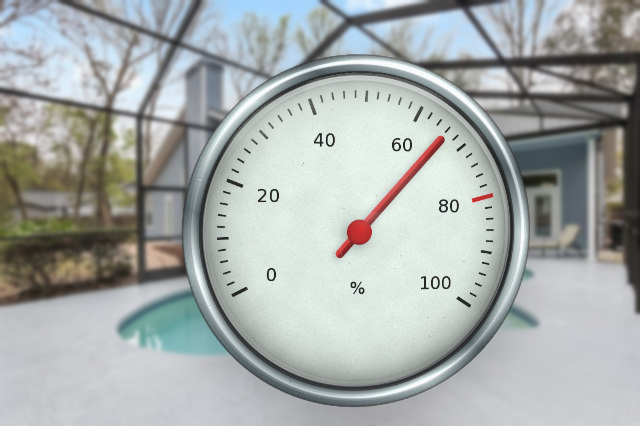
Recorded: 66 %
